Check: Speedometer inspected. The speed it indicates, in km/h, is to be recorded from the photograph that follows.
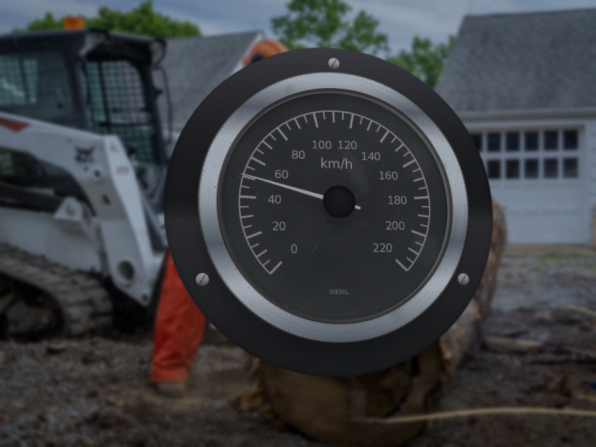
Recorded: 50 km/h
